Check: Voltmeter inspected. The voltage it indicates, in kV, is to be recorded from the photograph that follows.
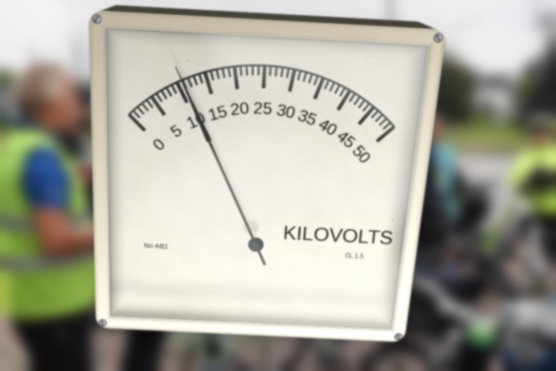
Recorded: 11 kV
